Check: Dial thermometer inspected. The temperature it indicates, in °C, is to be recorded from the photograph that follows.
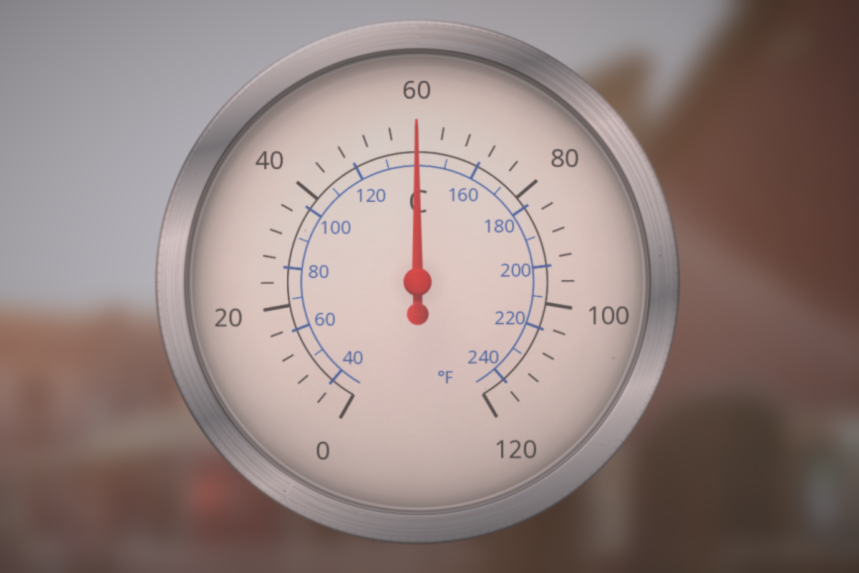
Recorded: 60 °C
